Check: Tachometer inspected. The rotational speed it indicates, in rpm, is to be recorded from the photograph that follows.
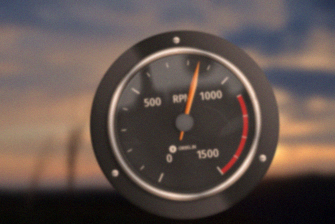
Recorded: 850 rpm
